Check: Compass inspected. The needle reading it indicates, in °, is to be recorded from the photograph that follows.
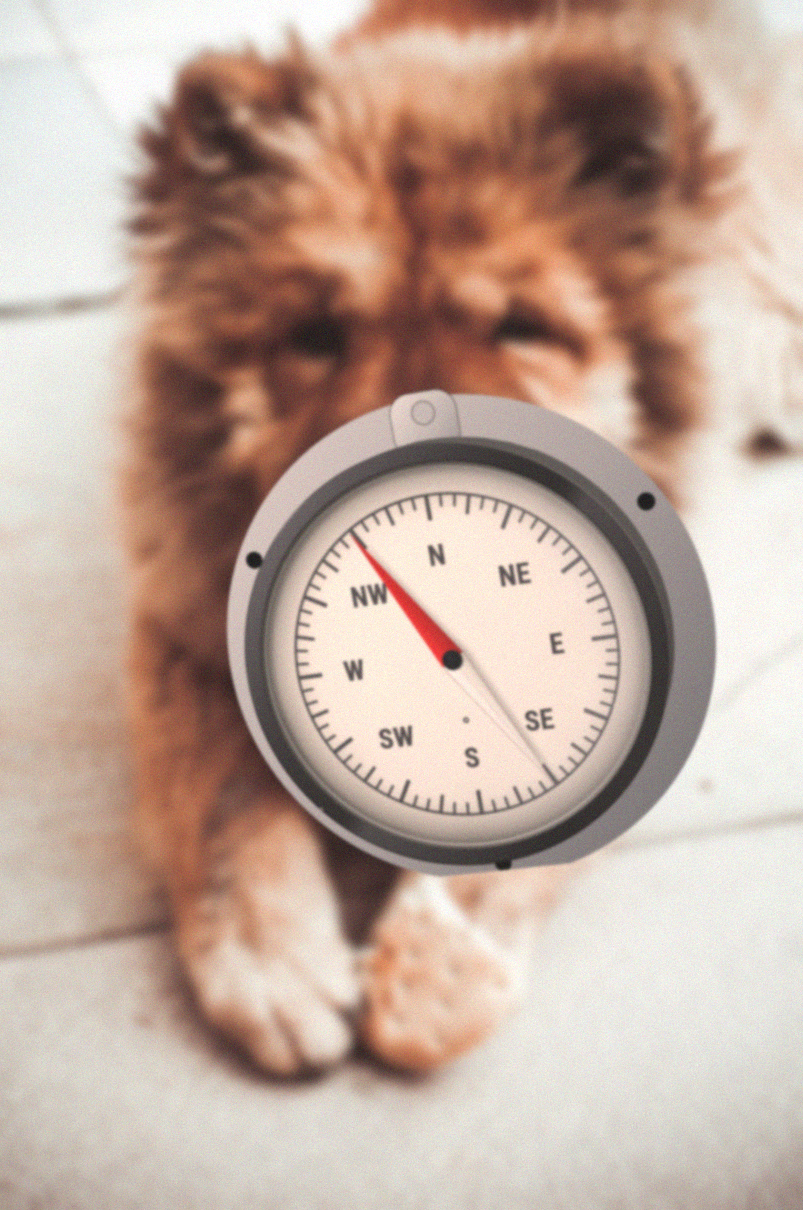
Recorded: 330 °
